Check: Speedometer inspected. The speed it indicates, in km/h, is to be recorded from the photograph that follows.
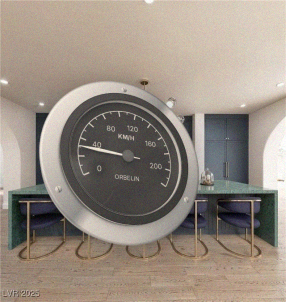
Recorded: 30 km/h
